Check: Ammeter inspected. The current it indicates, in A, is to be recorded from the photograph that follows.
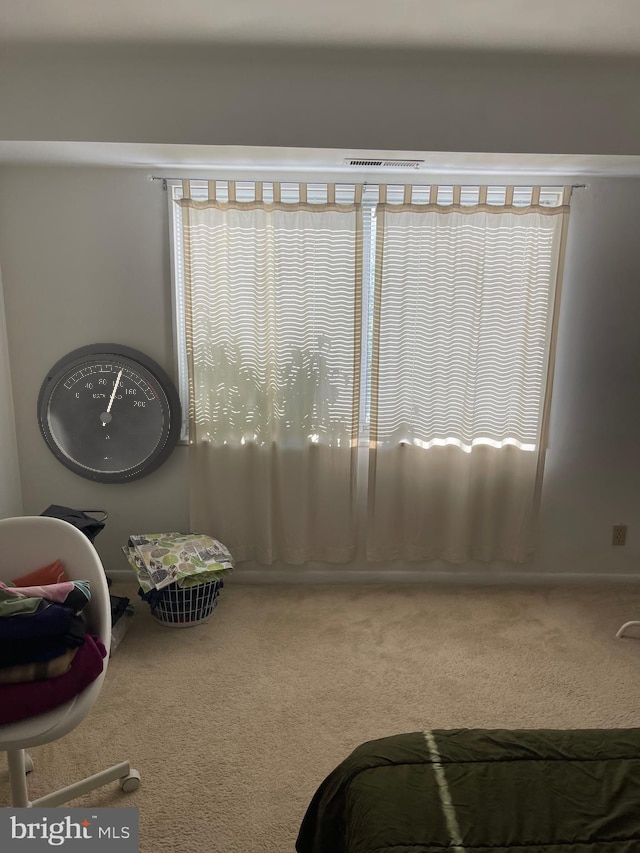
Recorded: 120 A
